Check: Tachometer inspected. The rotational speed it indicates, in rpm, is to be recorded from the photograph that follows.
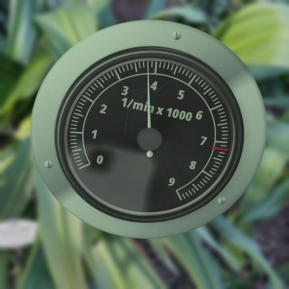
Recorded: 3800 rpm
